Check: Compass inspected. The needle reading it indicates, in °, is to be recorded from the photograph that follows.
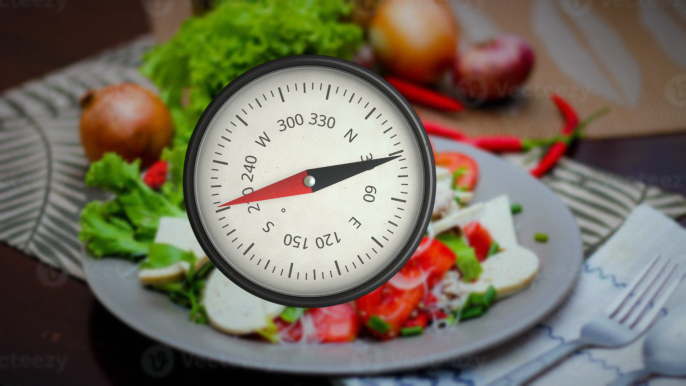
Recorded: 212.5 °
